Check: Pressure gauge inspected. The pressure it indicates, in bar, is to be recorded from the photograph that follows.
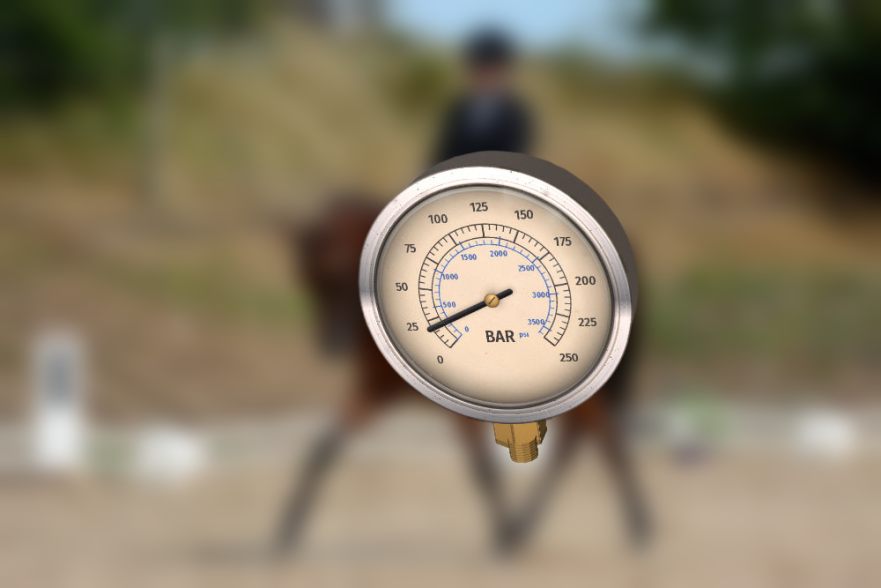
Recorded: 20 bar
